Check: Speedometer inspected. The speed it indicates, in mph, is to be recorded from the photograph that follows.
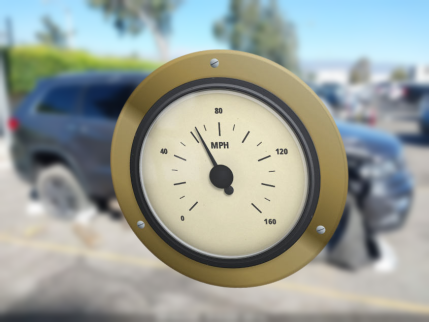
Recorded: 65 mph
